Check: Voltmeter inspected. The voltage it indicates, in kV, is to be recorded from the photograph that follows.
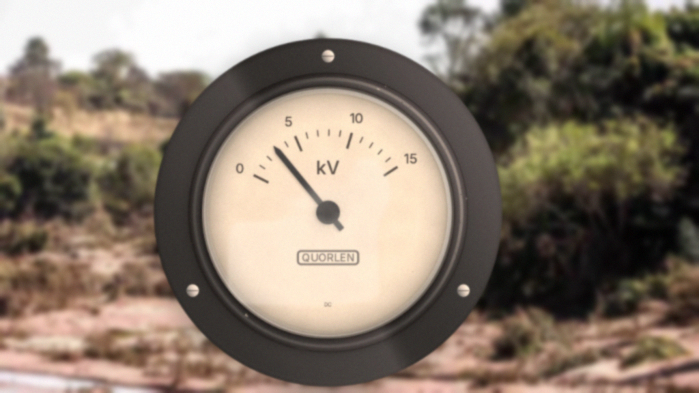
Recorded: 3 kV
